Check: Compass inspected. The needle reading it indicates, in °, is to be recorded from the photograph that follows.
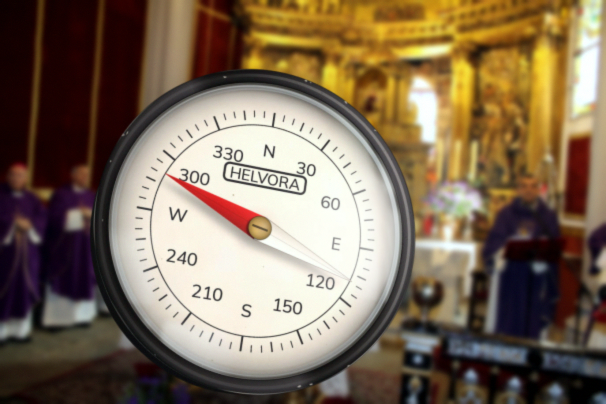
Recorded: 290 °
